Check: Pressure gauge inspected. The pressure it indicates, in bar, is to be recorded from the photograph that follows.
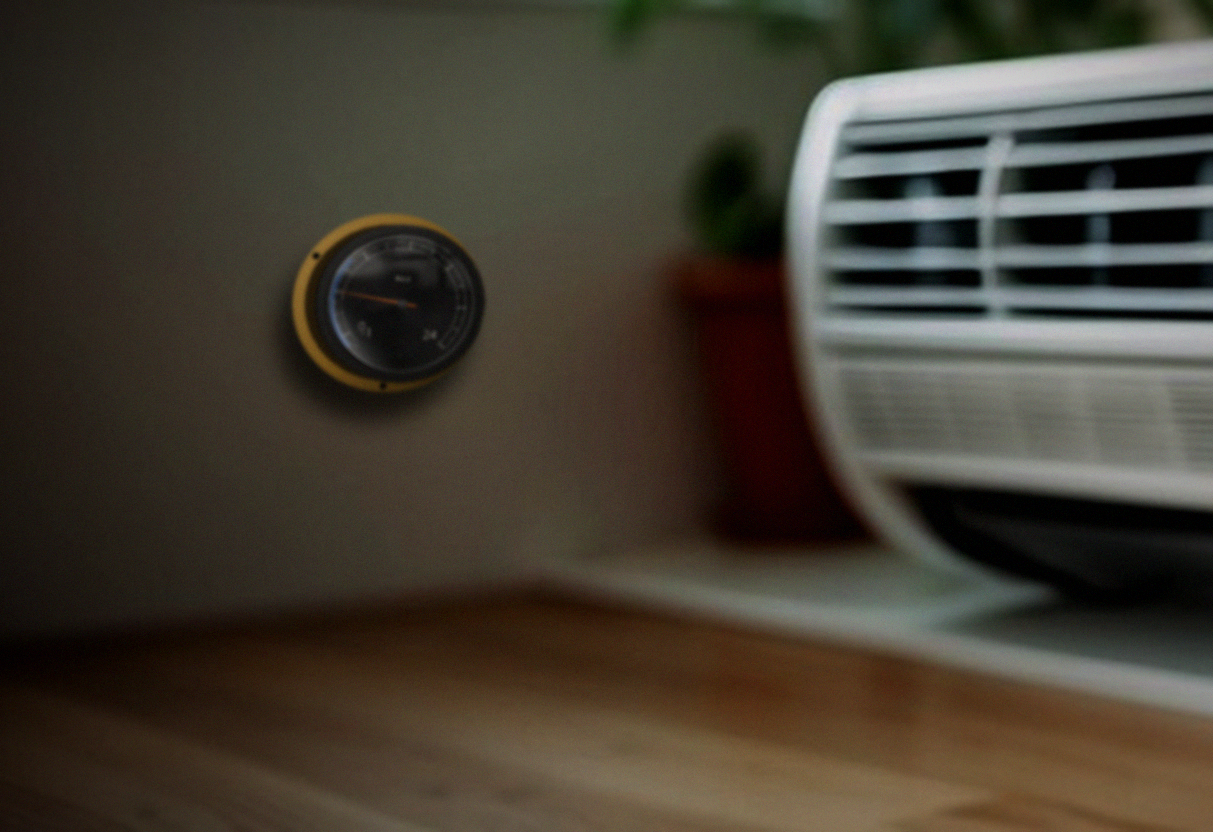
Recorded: 4 bar
